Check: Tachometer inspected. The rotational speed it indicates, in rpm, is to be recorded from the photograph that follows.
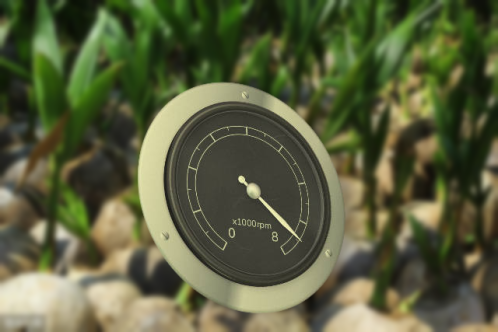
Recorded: 7500 rpm
